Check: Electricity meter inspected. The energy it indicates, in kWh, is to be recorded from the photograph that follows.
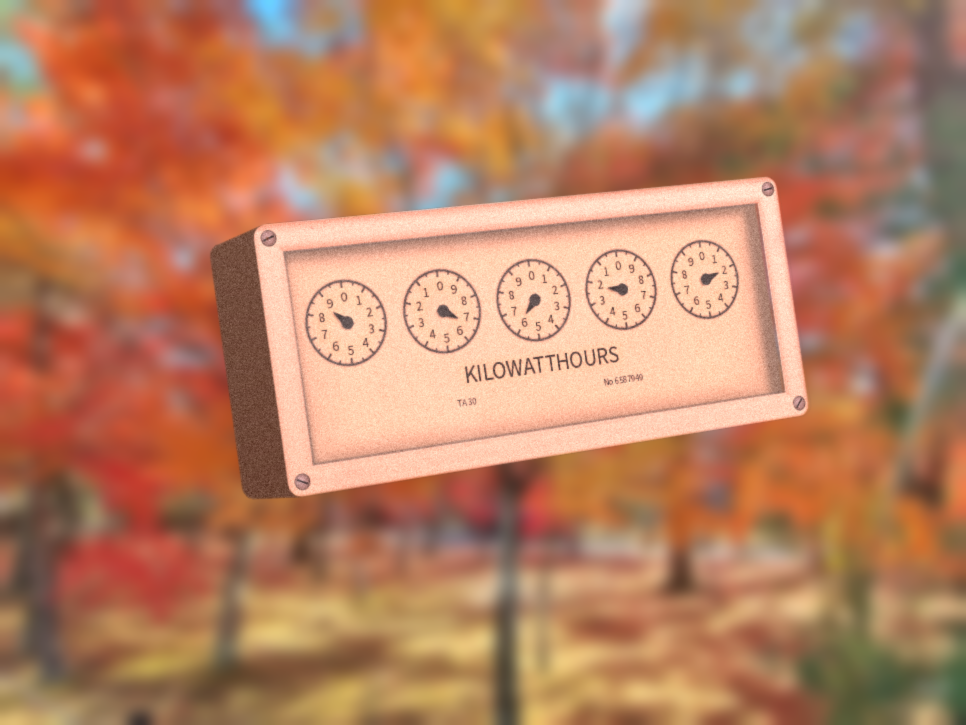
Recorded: 86622 kWh
